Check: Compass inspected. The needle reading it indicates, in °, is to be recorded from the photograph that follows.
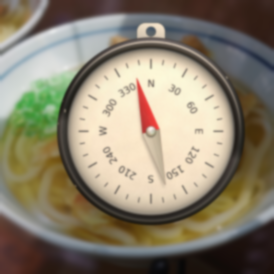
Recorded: 345 °
